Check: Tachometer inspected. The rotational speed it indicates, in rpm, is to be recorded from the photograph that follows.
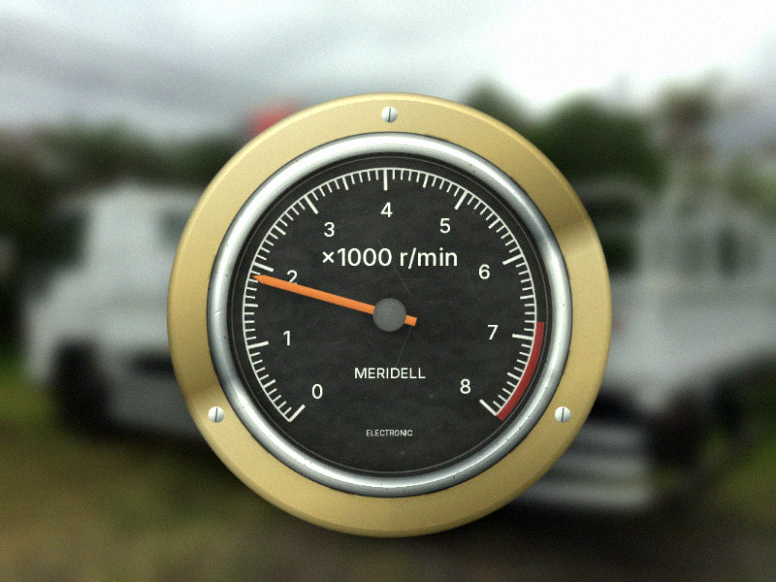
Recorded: 1850 rpm
